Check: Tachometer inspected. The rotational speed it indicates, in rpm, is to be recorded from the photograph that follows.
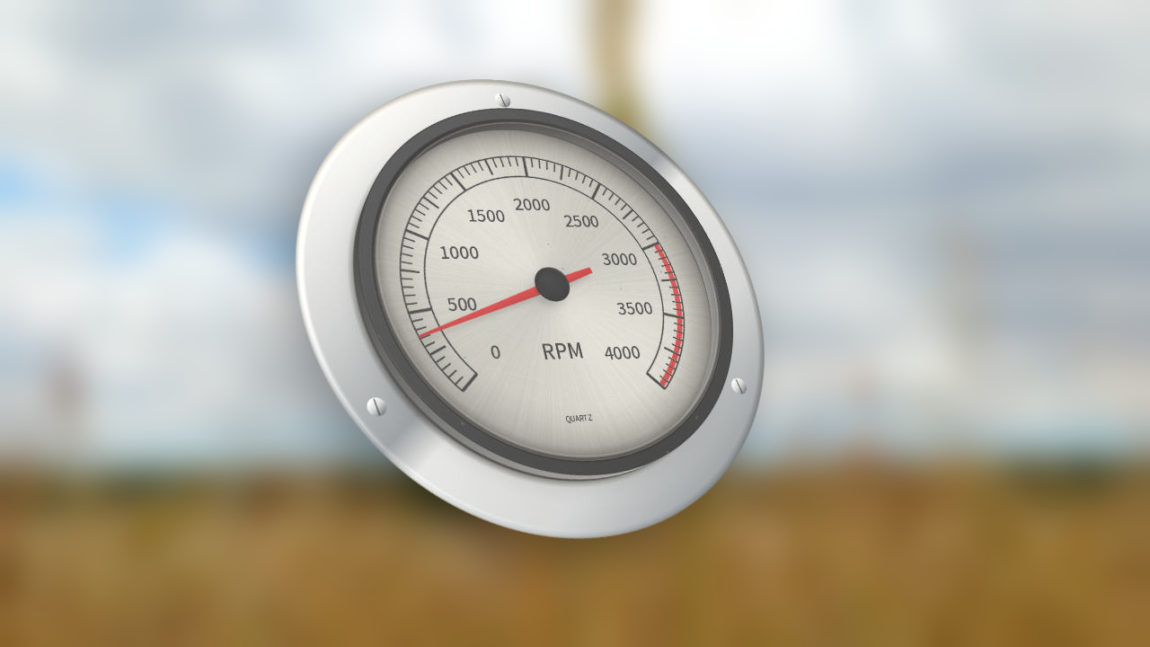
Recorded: 350 rpm
